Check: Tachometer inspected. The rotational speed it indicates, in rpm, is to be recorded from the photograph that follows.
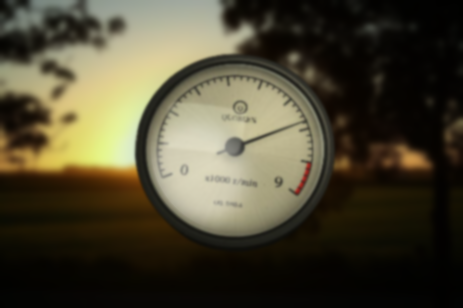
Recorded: 6800 rpm
